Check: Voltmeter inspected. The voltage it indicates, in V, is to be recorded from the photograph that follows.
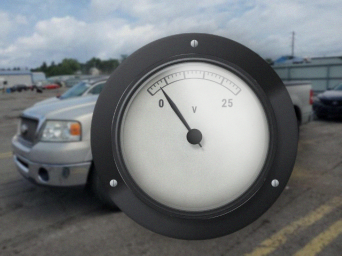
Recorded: 3 V
